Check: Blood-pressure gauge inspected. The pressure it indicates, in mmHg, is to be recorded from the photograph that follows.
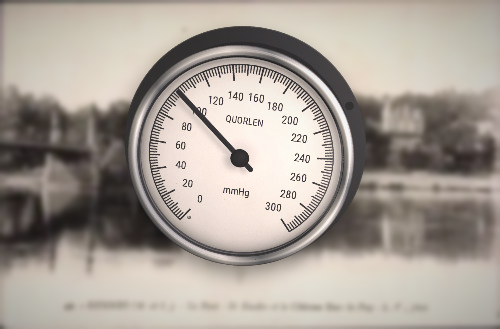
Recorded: 100 mmHg
